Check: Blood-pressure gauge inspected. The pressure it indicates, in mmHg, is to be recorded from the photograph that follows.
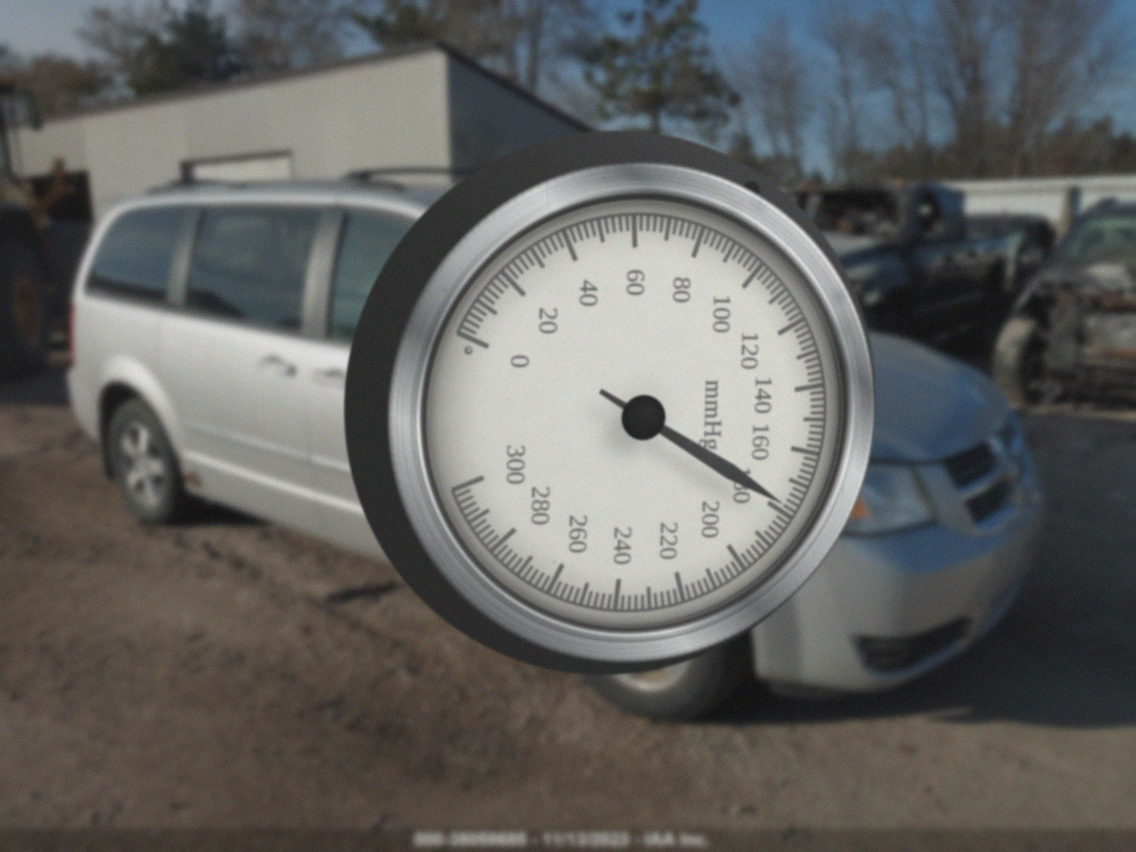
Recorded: 178 mmHg
